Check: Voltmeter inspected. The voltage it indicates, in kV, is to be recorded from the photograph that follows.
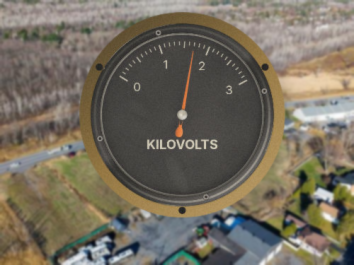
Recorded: 1.7 kV
